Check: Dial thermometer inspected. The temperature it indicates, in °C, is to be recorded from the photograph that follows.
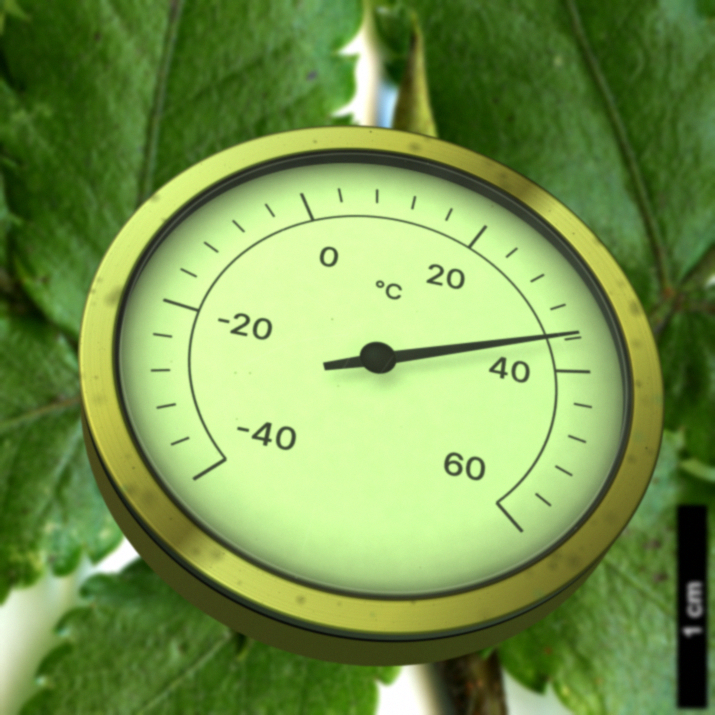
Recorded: 36 °C
